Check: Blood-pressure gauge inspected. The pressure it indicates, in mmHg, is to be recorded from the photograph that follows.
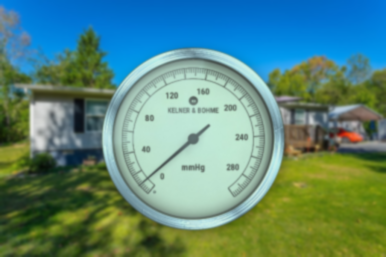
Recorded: 10 mmHg
